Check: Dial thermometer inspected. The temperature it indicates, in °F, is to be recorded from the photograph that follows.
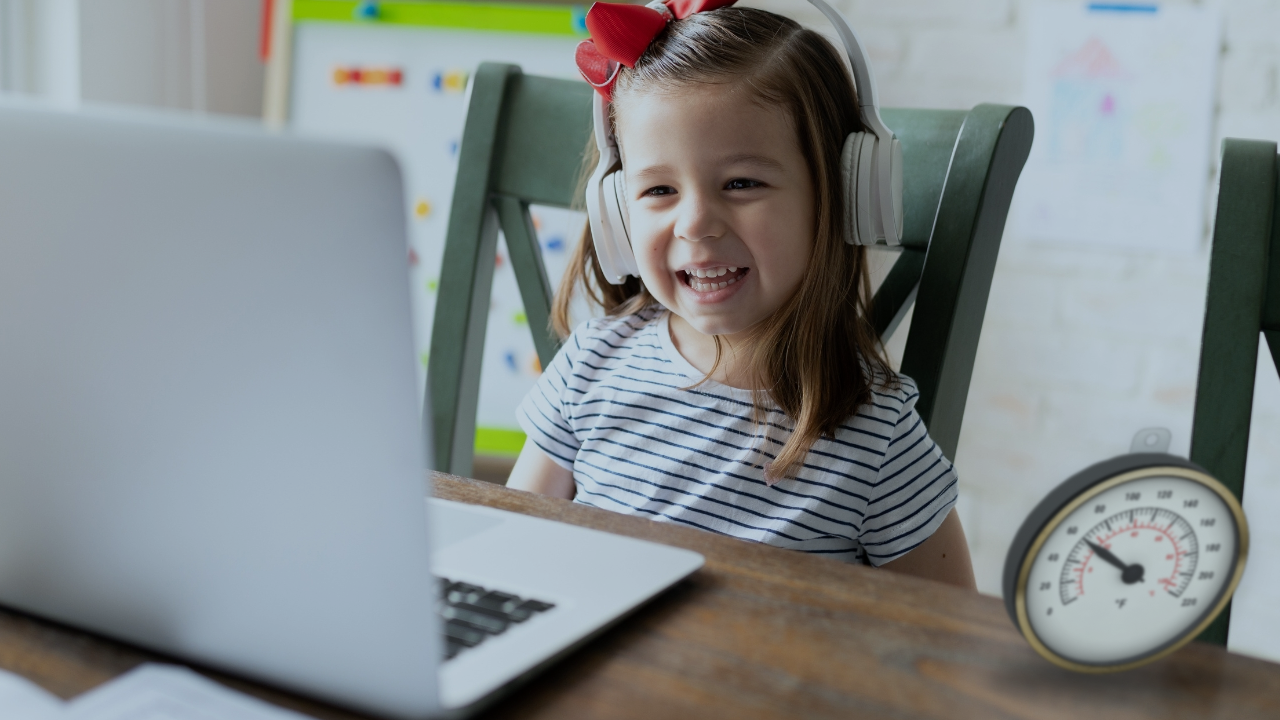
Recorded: 60 °F
